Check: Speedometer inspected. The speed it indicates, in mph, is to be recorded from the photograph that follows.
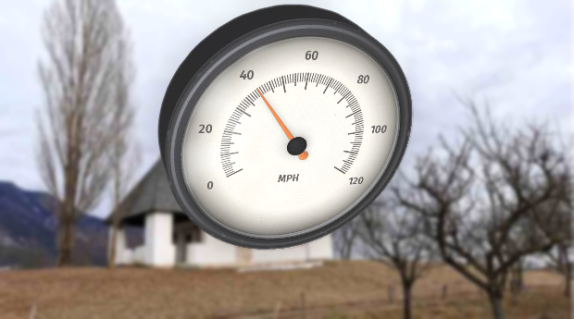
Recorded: 40 mph
